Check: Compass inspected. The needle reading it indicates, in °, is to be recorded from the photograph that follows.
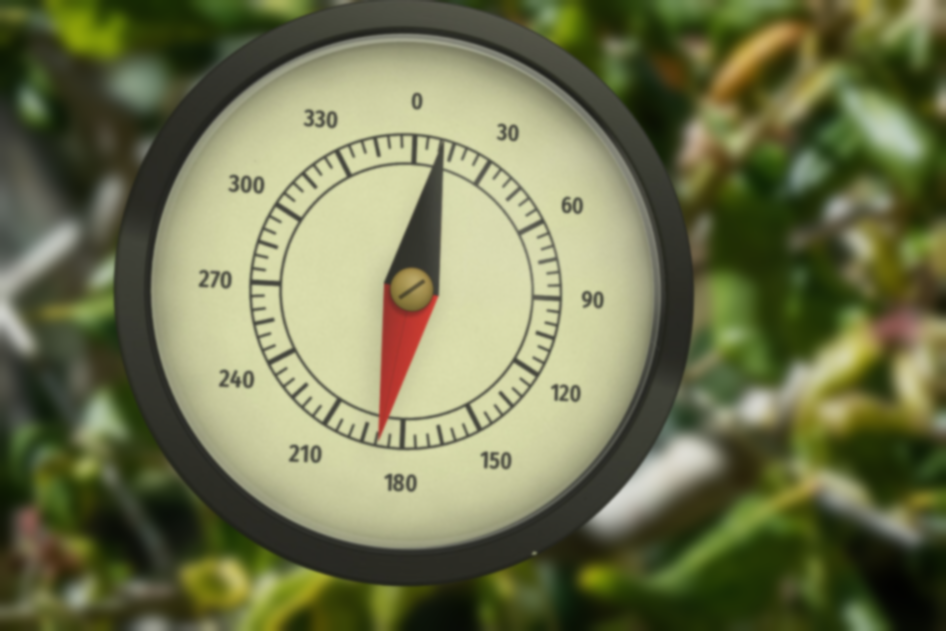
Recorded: 190 °
